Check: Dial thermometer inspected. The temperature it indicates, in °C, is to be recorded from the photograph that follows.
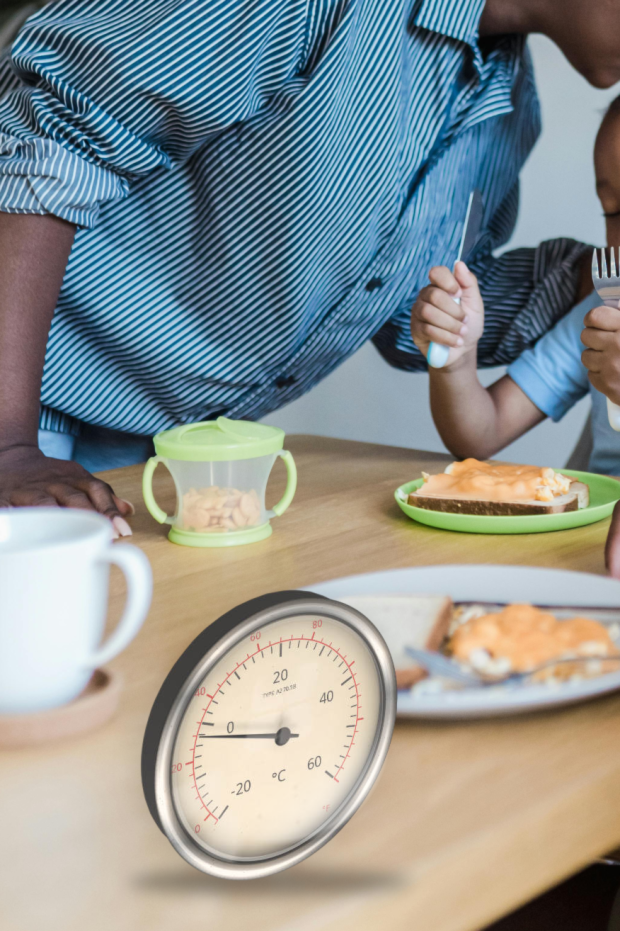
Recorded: -2 °C
